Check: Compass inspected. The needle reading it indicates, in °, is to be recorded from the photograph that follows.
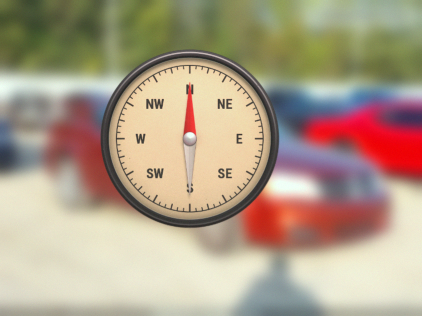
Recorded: 0 °
